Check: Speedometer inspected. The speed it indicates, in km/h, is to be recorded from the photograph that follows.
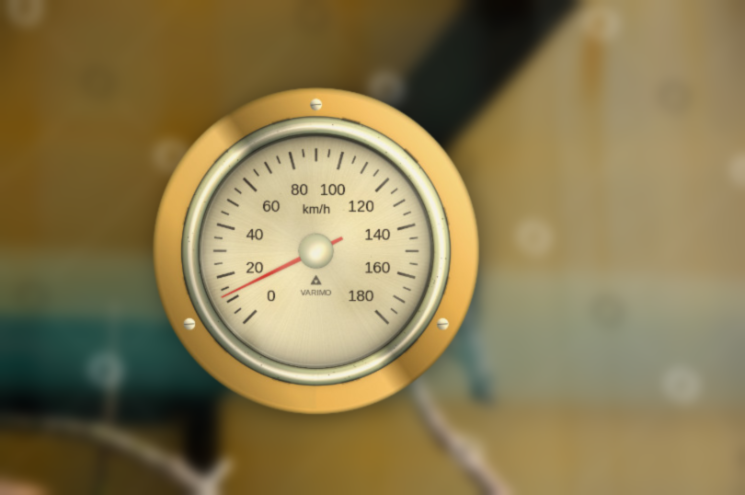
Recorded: 12.5 km/h
